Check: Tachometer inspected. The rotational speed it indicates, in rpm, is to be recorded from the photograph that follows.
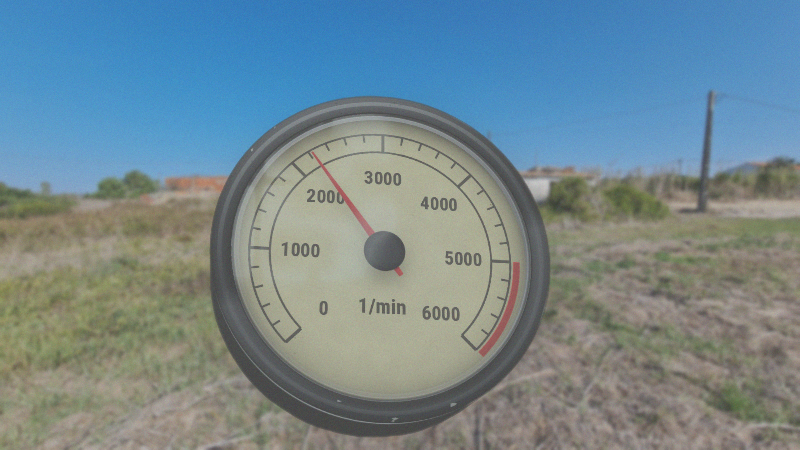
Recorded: 2200 rpm
